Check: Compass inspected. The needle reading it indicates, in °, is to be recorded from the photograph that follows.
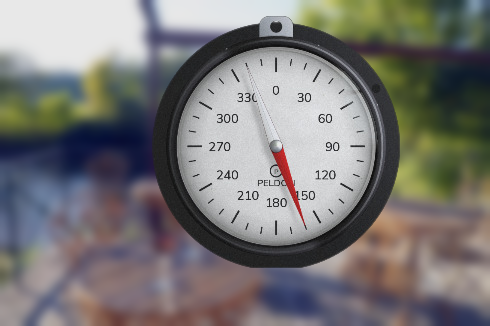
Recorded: 160 °
